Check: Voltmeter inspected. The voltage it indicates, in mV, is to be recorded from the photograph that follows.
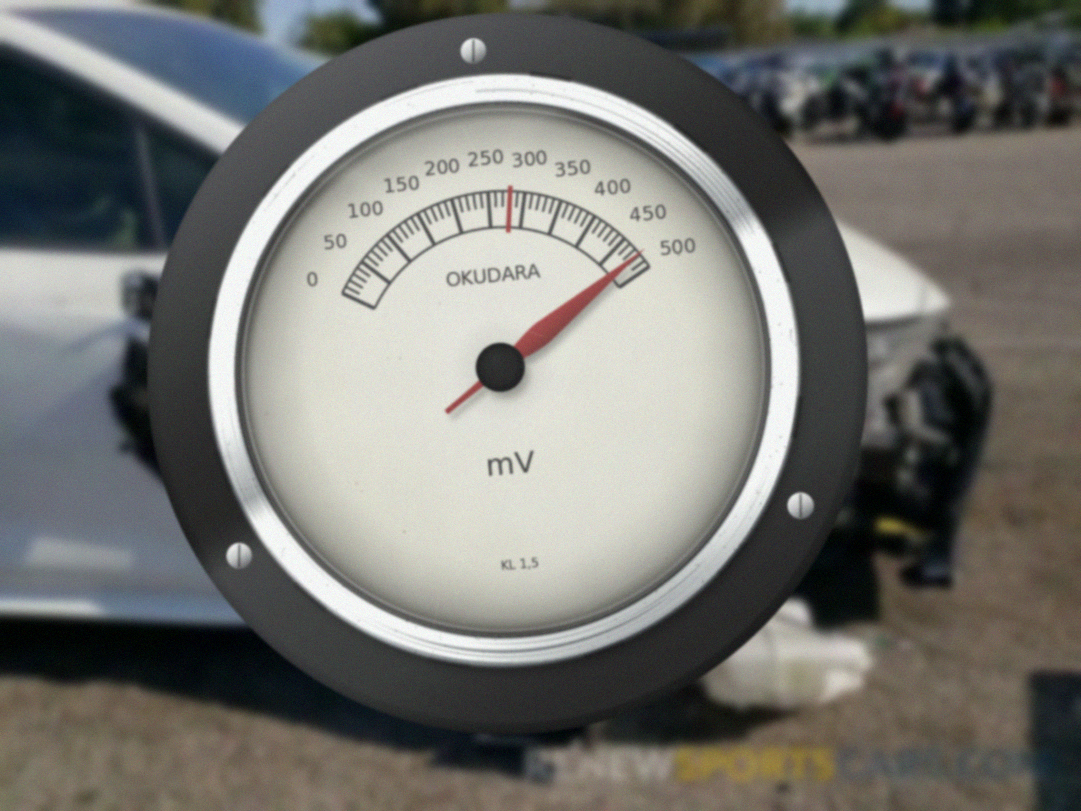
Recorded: 480 mV
